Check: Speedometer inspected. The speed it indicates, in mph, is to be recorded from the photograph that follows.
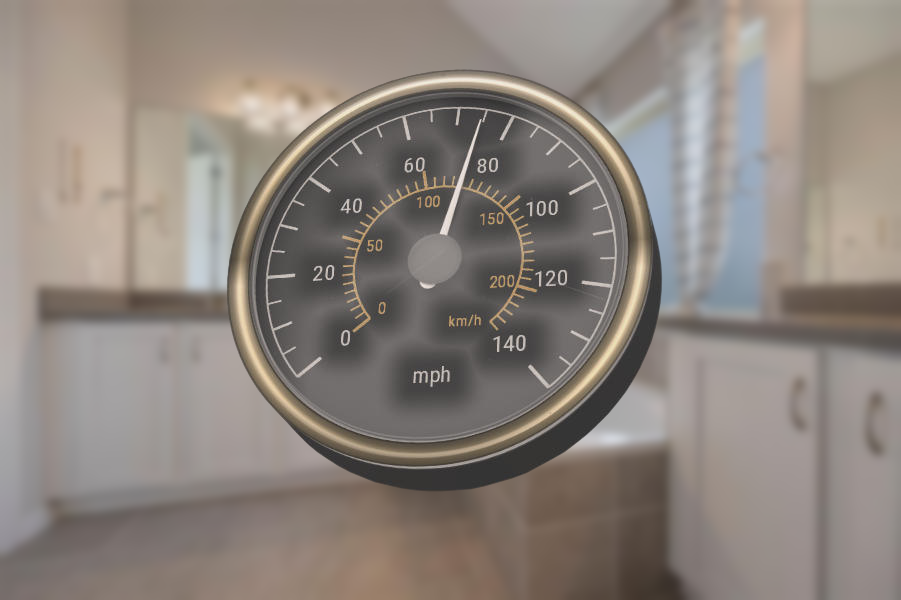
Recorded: 75 mph
